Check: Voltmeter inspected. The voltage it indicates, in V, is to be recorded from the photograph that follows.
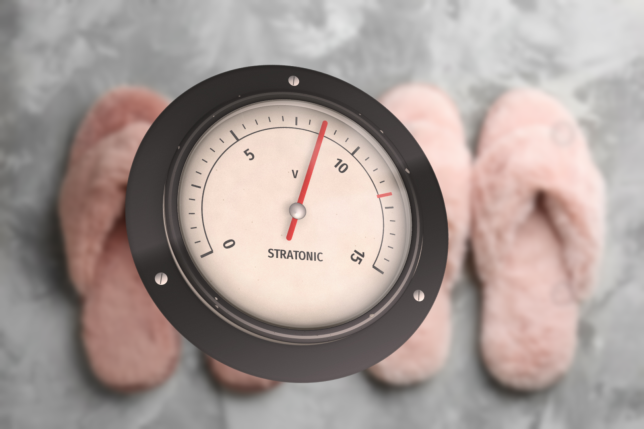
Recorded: 8.5 V
